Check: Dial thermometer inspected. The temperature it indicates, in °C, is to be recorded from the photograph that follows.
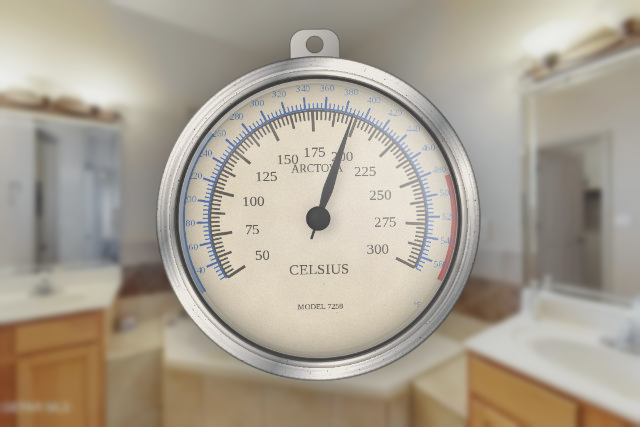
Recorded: 197.5 °C
